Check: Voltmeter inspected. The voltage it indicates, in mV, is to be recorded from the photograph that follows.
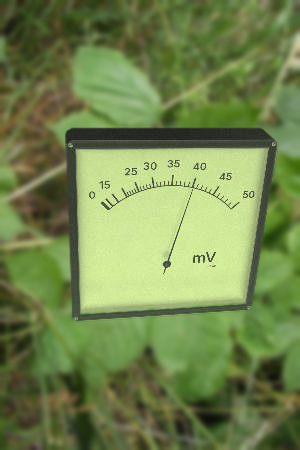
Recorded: 40 mV
